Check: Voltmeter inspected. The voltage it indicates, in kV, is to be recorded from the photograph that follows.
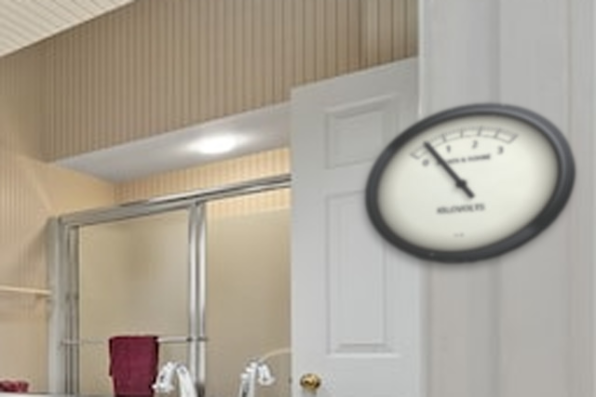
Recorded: 0.5 kV
